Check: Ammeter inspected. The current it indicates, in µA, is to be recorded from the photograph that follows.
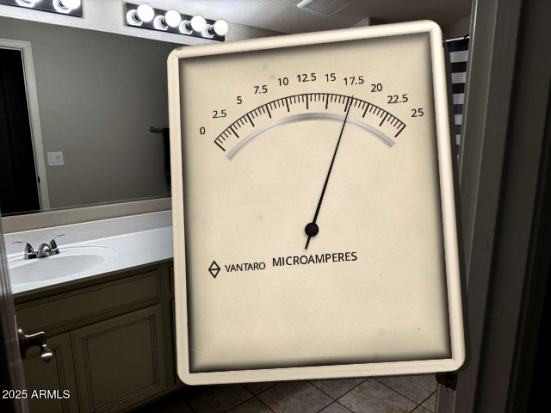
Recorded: 18 µA
